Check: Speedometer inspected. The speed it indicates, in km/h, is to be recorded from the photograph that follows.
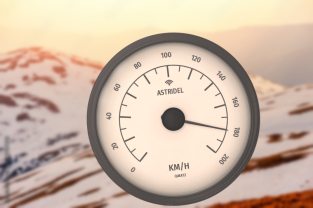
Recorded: 180 km/h
